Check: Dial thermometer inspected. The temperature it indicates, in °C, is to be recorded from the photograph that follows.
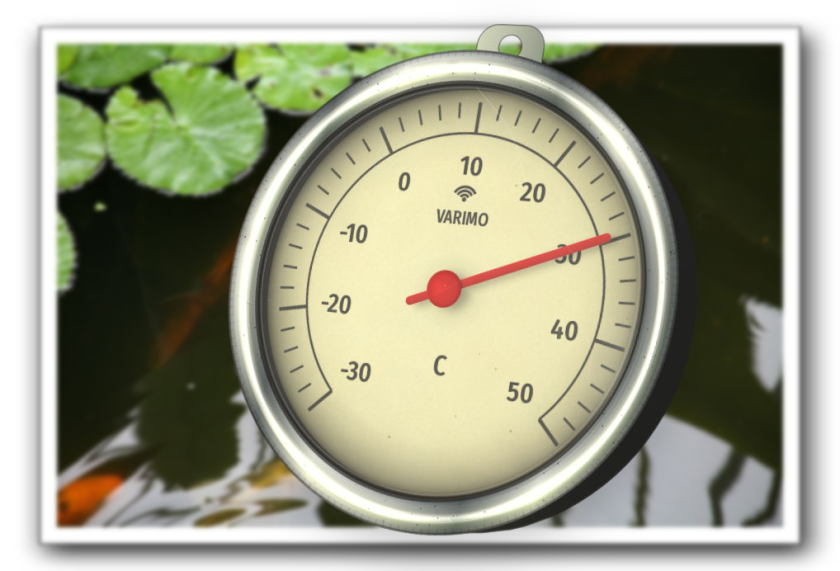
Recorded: 30 °C
